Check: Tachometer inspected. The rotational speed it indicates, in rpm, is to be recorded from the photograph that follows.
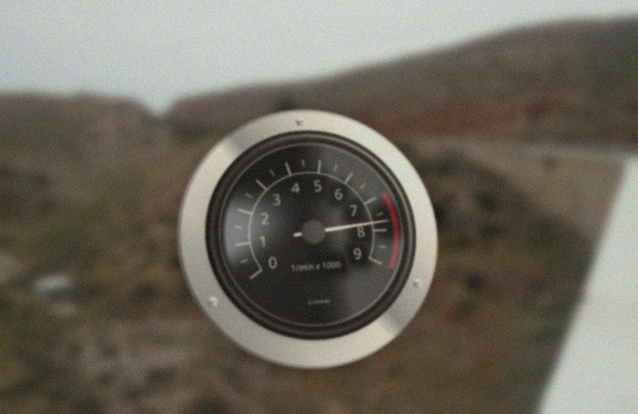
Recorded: 7750 rpm
